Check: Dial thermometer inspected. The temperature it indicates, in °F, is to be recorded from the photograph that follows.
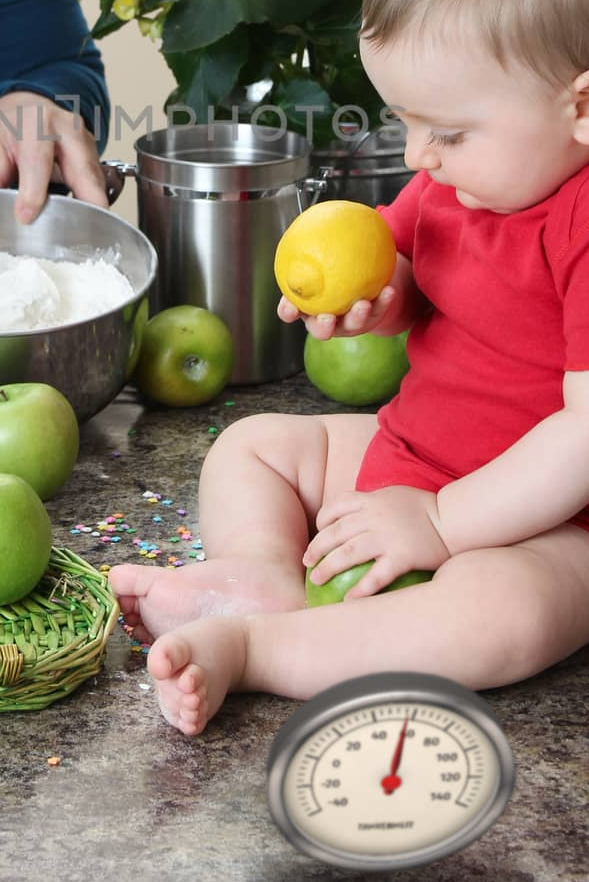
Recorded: 56 °F
